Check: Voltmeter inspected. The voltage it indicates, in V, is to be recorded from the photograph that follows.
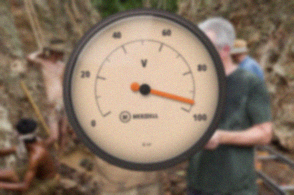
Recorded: 95 V
